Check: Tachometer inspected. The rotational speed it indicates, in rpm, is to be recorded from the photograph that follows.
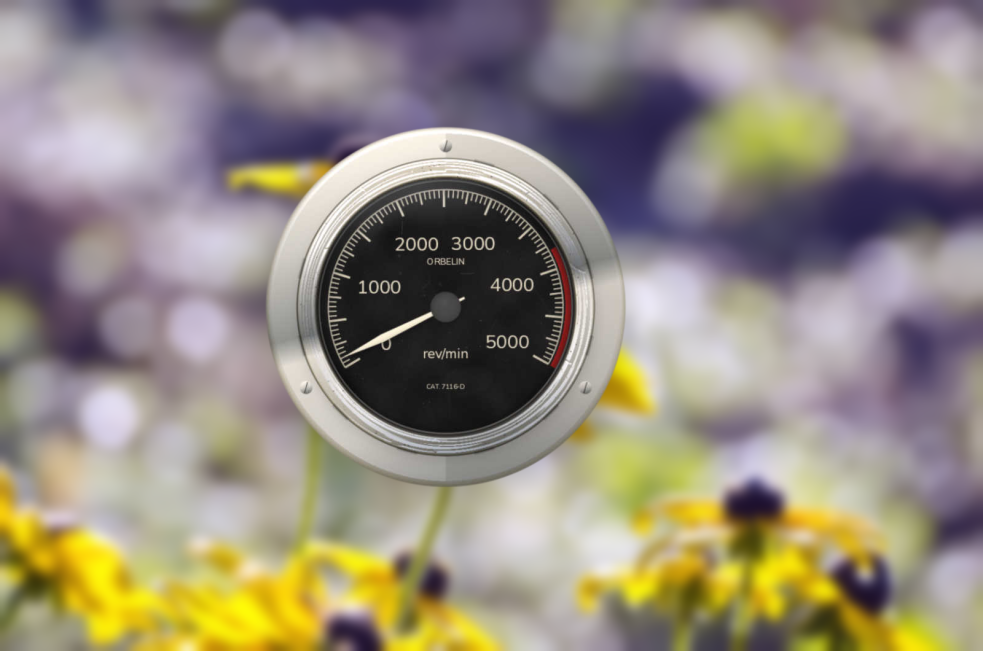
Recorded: 100 rpm
